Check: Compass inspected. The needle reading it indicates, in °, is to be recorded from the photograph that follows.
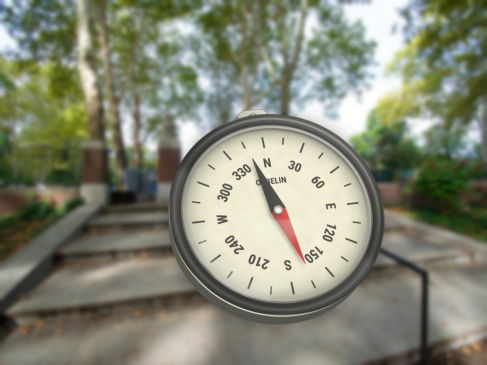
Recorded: 165 °
